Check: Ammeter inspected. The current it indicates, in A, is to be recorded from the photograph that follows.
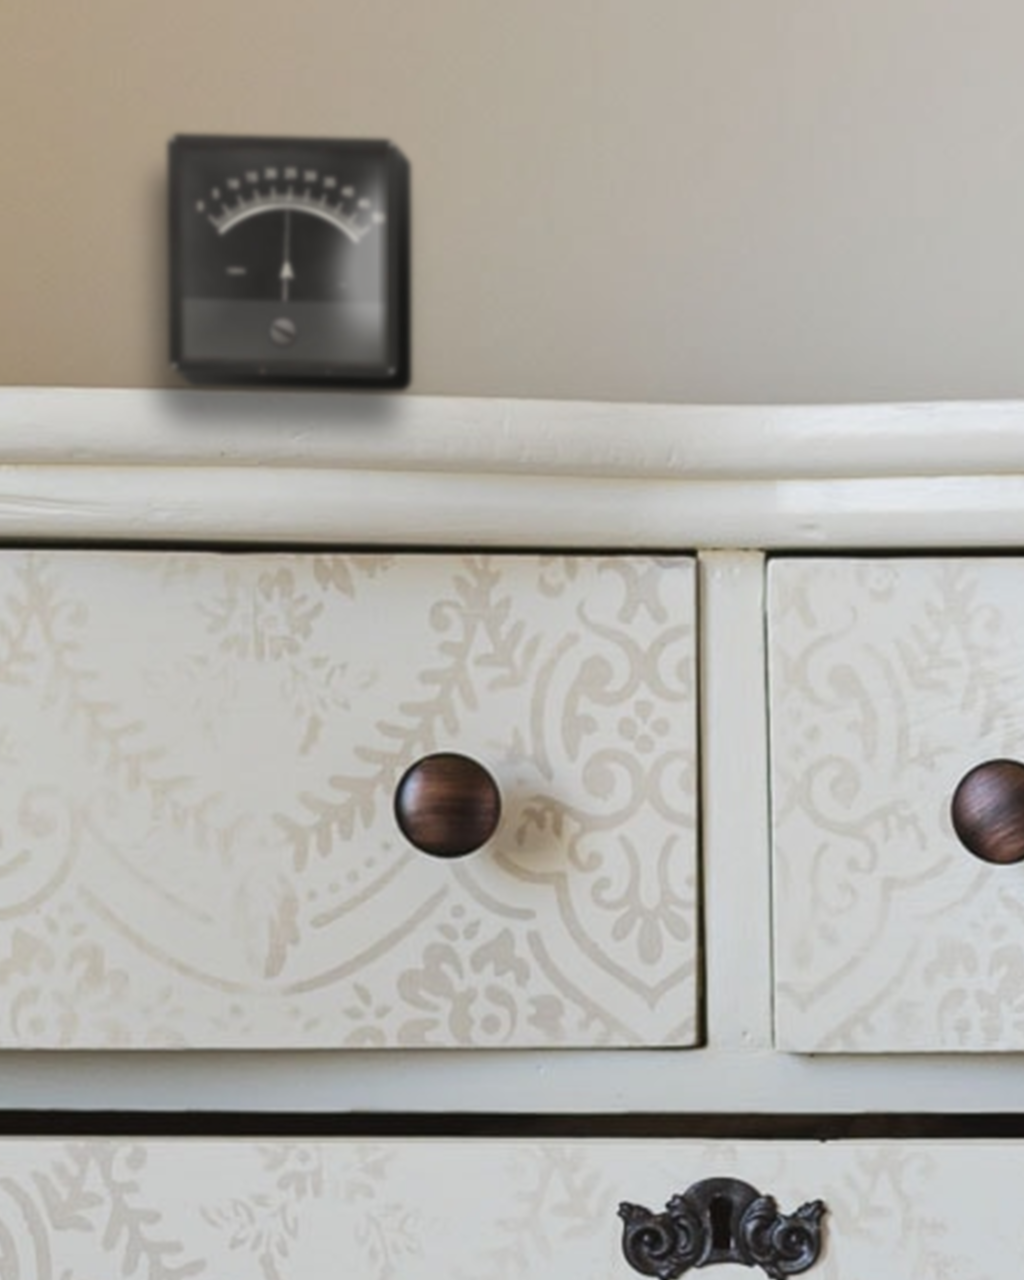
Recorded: 25 A
